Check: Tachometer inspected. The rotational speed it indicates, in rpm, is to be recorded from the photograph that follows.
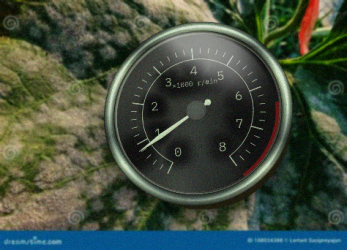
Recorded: 800 rpm
